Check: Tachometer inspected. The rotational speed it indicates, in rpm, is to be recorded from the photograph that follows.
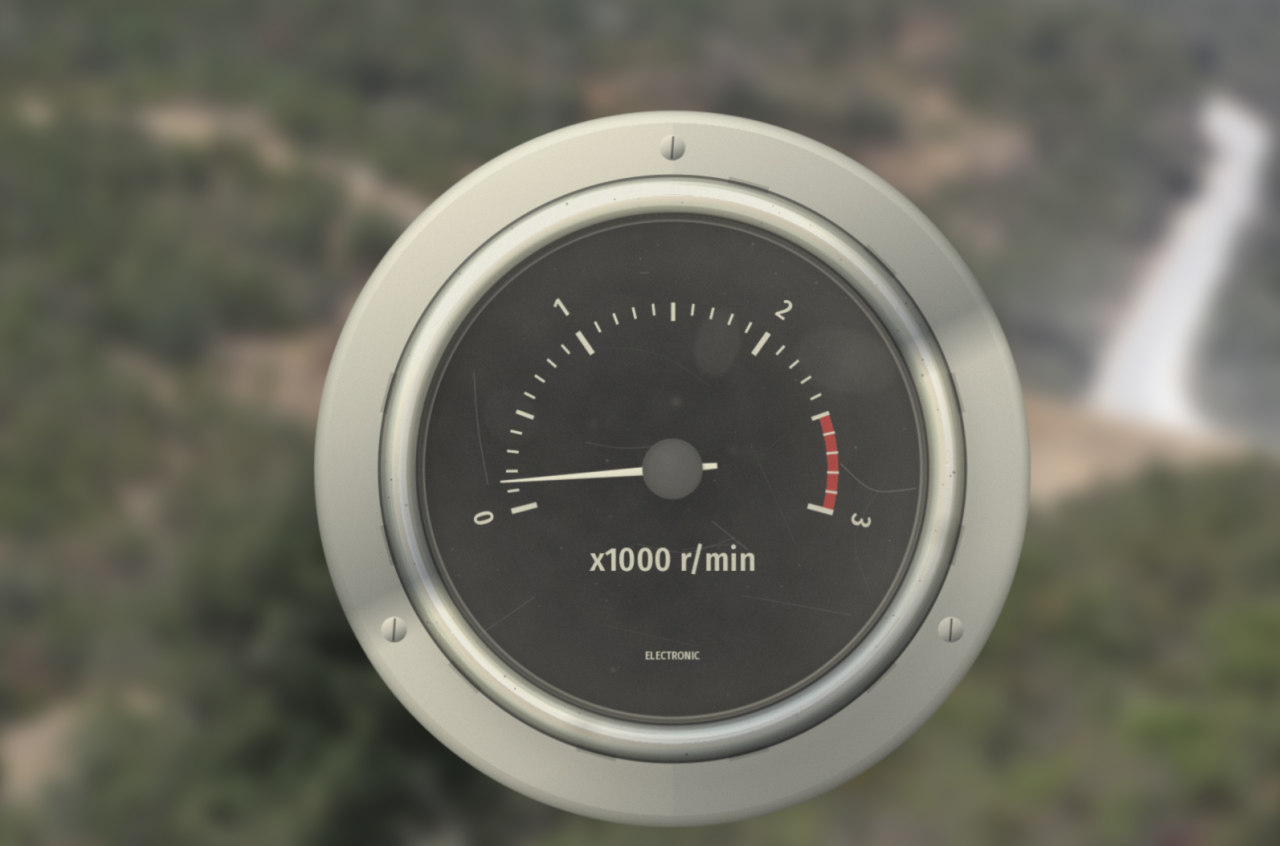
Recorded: 150 rpm
